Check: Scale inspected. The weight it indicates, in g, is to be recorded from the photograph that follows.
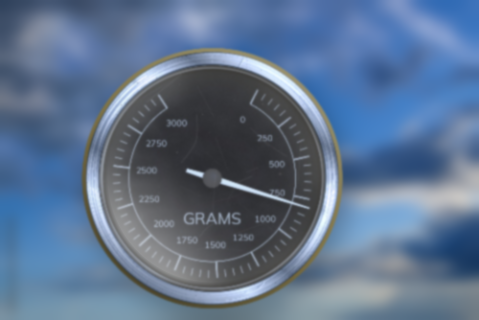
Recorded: 800 g
